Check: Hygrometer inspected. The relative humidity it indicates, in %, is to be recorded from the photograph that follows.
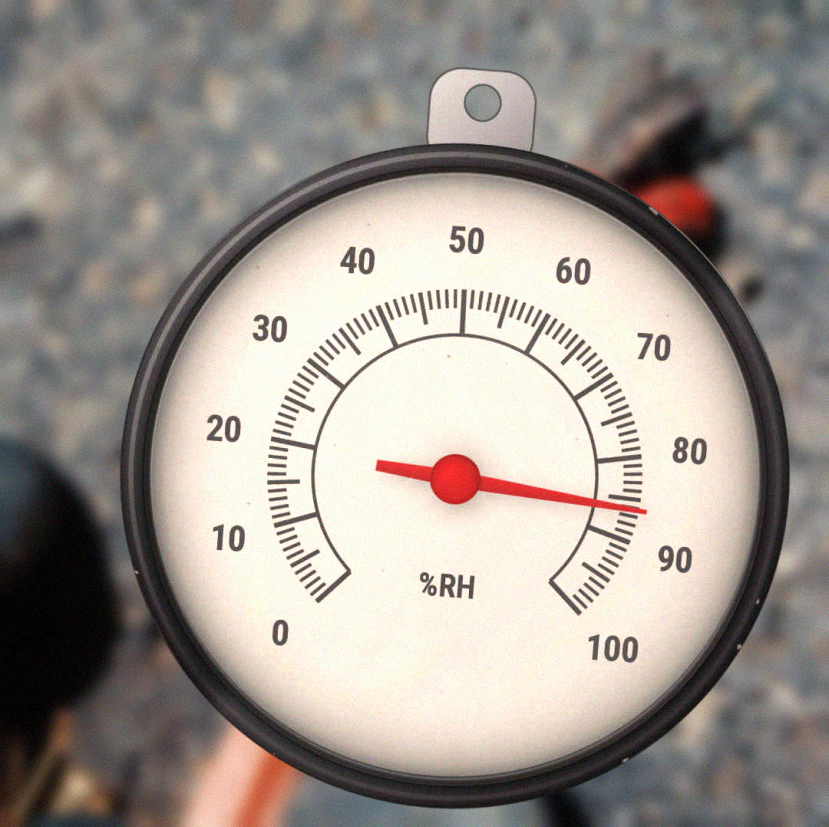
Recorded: 86 %
